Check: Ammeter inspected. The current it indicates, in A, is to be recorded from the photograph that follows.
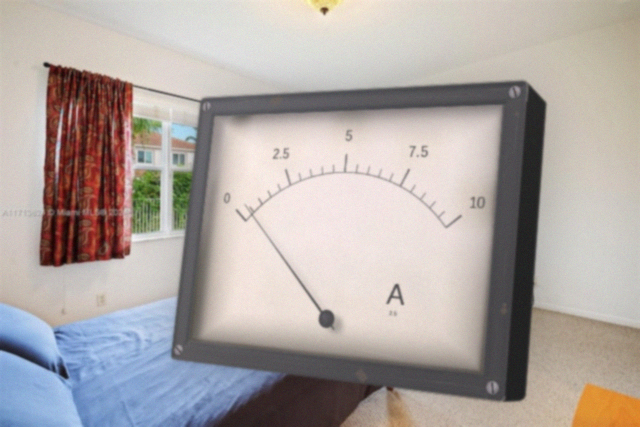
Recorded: 0.5 A
